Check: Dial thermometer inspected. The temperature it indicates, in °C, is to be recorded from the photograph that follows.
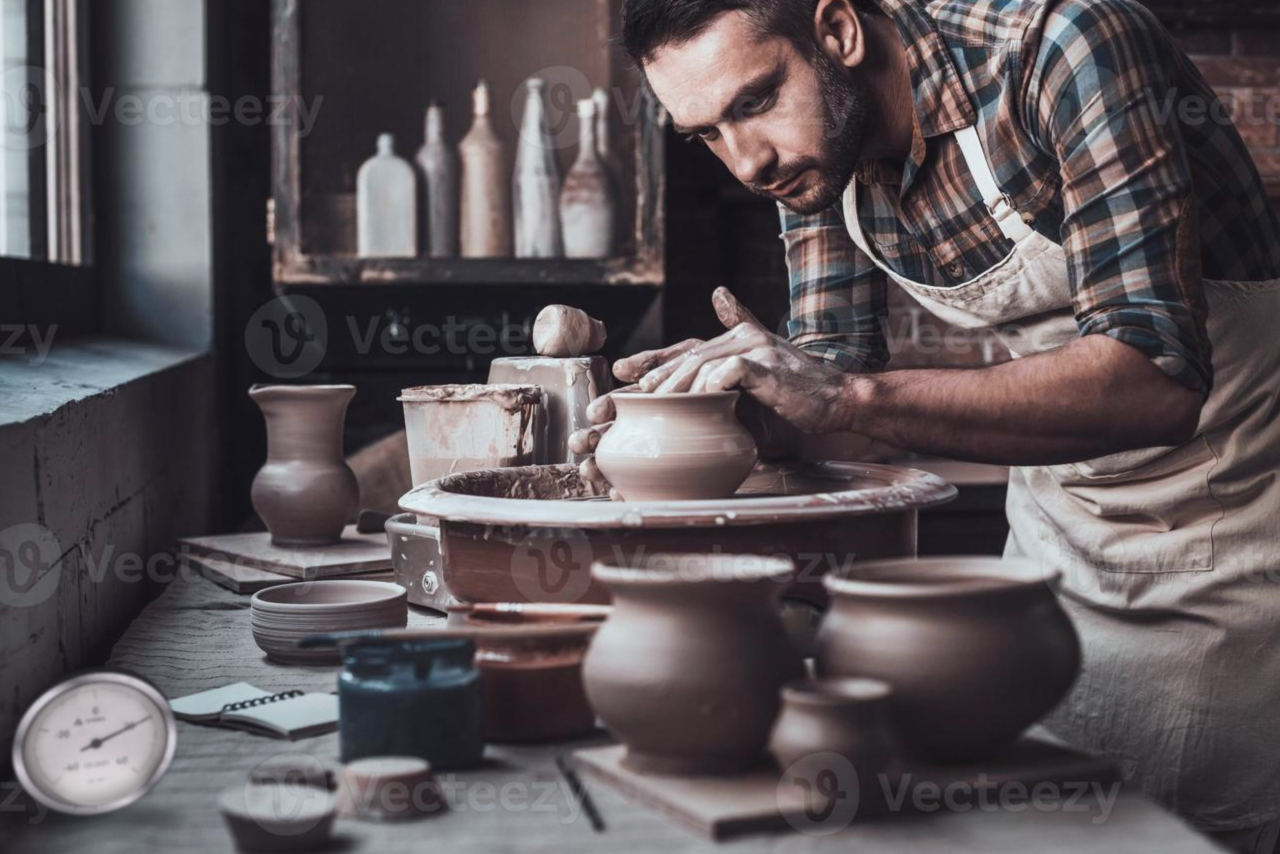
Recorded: 20 °C
